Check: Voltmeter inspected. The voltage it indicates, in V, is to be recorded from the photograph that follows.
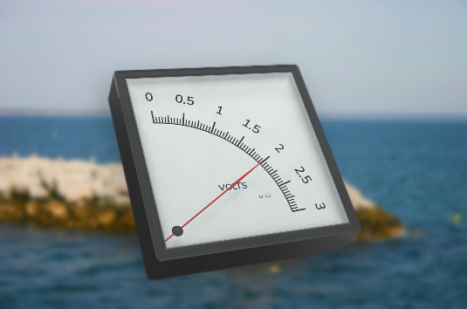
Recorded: 2 V
